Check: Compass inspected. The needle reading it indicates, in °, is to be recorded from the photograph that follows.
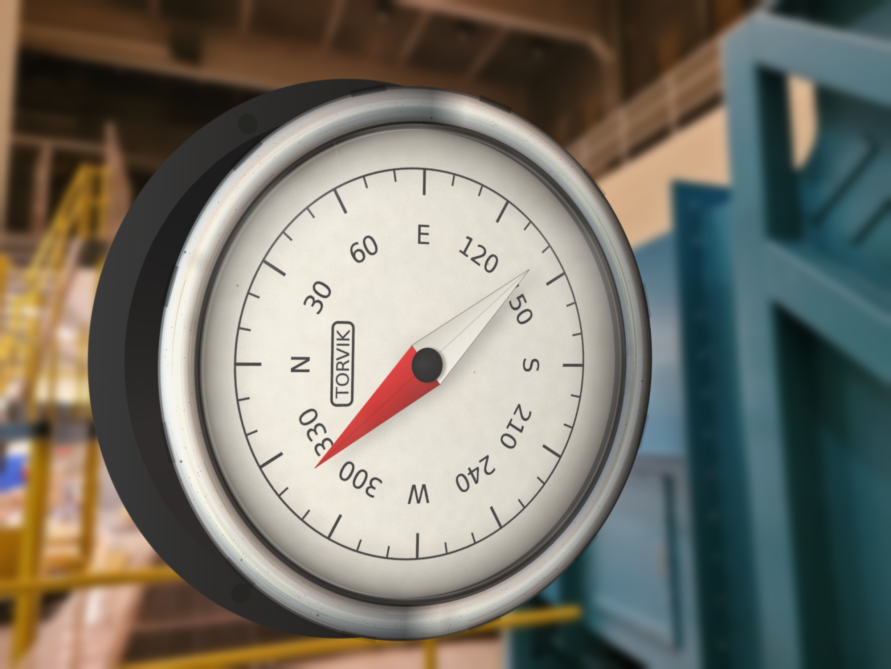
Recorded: 320 °
